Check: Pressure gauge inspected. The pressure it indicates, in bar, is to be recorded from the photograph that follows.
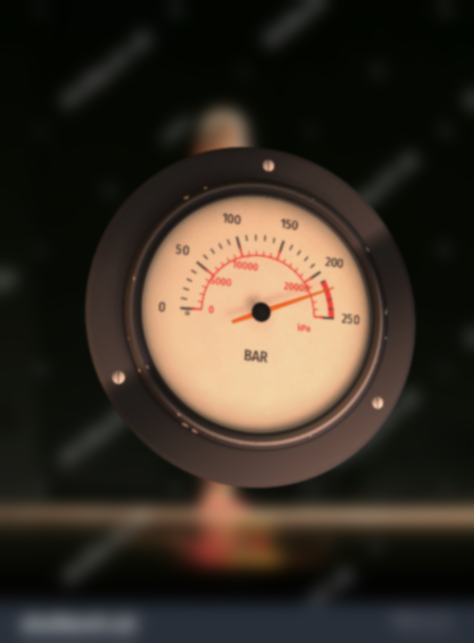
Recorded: 220 bar
